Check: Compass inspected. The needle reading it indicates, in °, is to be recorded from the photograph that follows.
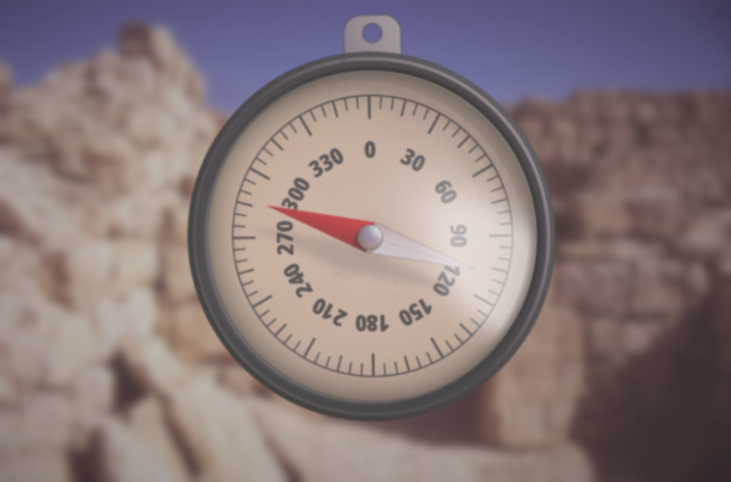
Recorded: 287.5 °
